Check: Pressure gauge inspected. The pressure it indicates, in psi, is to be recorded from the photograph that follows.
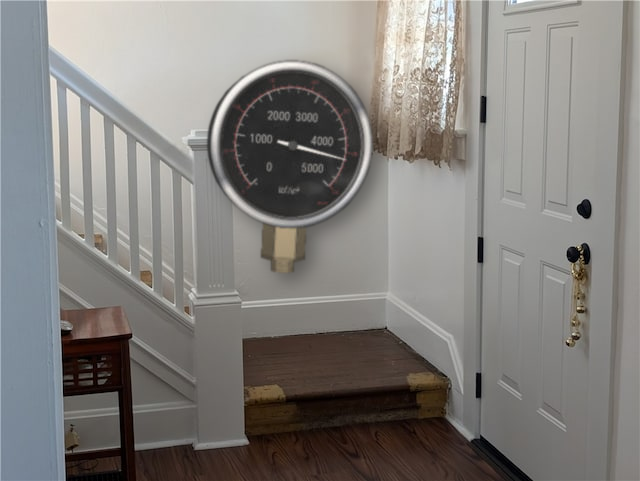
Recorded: 4400 psi
